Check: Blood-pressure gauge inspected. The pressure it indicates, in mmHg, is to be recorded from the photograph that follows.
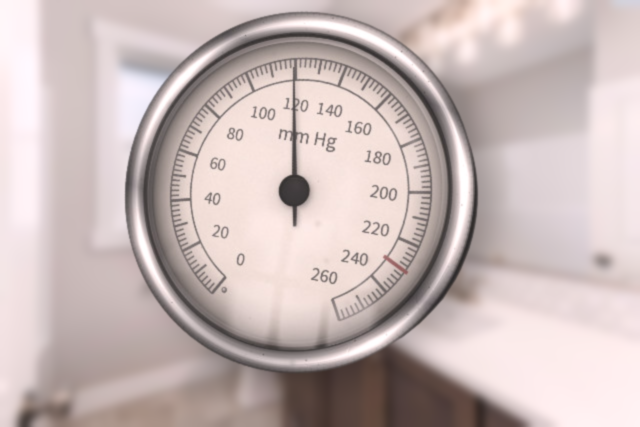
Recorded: 120 mmHg
